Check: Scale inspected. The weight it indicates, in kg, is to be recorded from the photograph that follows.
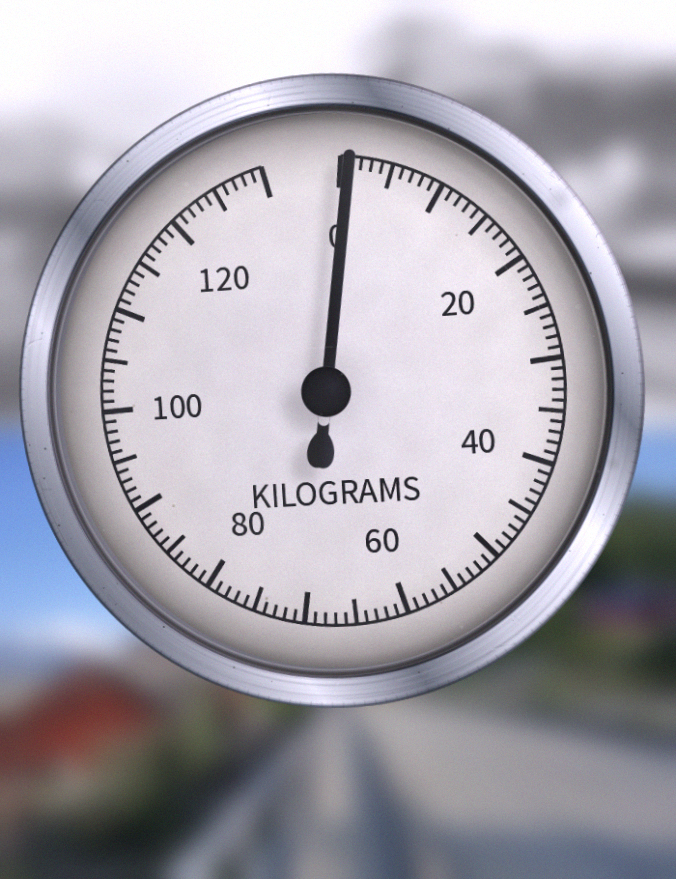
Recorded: 1 kg
